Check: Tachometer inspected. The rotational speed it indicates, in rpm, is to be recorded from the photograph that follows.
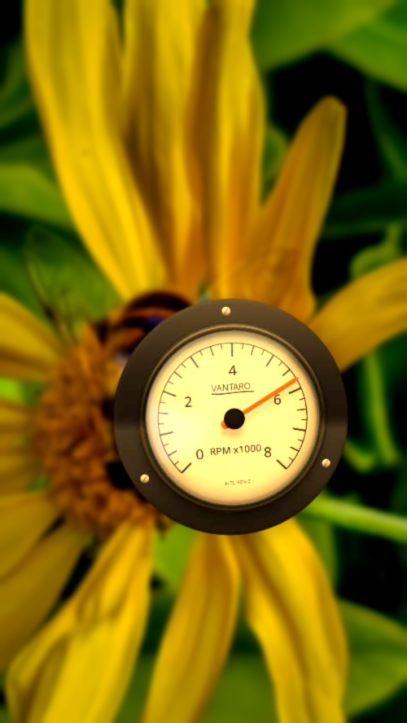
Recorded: 5750 rpm
